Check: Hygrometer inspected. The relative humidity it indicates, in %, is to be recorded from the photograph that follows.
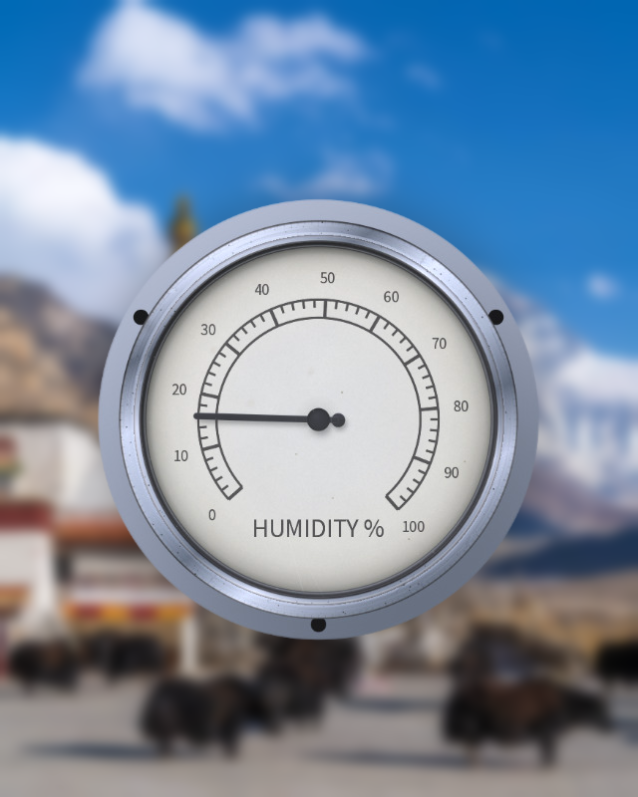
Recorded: 16 %
